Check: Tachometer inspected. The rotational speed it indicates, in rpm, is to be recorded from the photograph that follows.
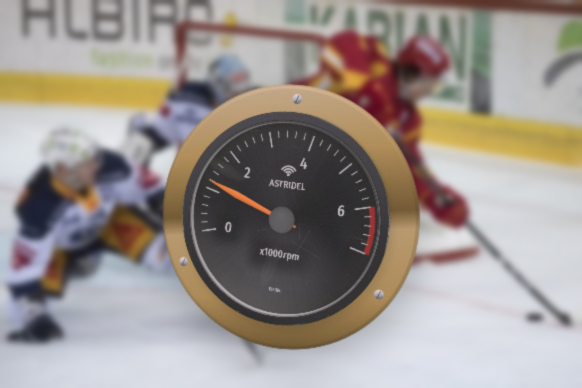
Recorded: 1200 rpm
